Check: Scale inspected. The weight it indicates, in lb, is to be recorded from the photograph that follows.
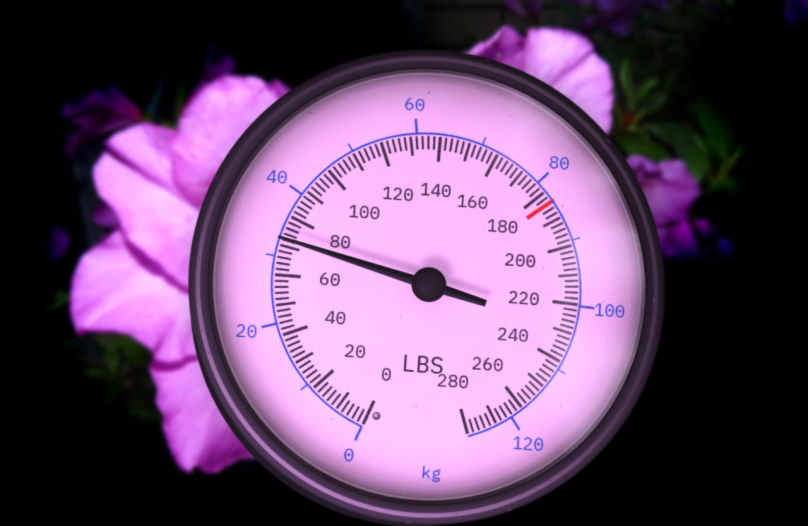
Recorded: 72 lb
